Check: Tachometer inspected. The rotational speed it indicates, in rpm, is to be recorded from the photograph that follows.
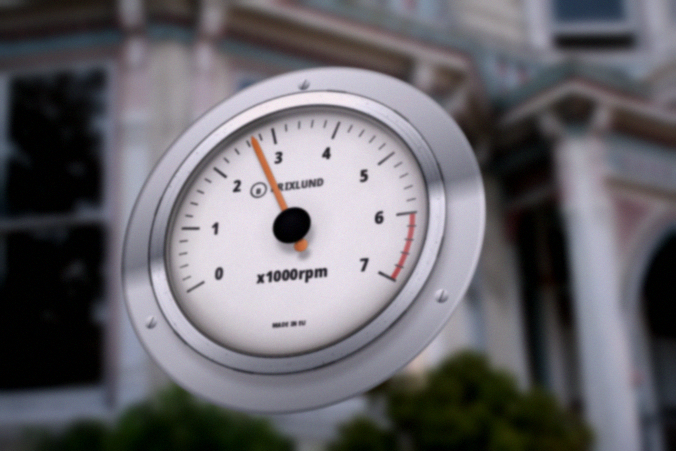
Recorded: 2700 rpm
